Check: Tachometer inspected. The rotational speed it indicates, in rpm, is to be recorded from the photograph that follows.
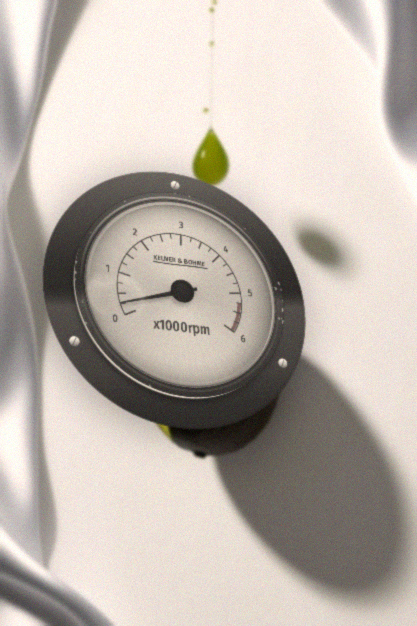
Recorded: 250 rpm
